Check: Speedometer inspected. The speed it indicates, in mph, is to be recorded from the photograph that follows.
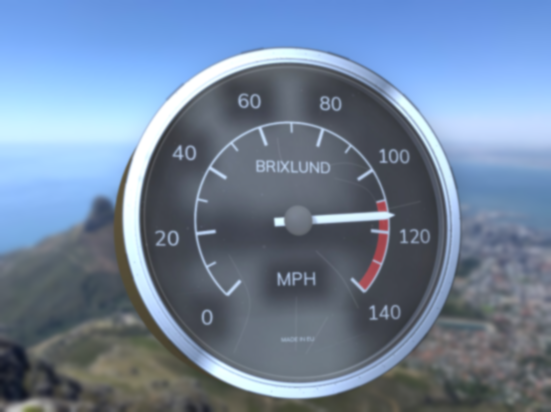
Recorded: 115 mph
